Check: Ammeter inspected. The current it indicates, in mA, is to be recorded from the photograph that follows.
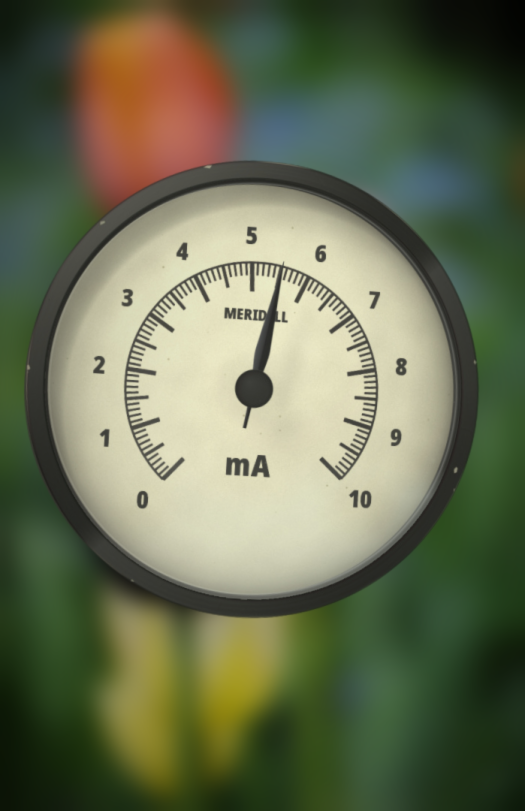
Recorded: 5.5 mA
